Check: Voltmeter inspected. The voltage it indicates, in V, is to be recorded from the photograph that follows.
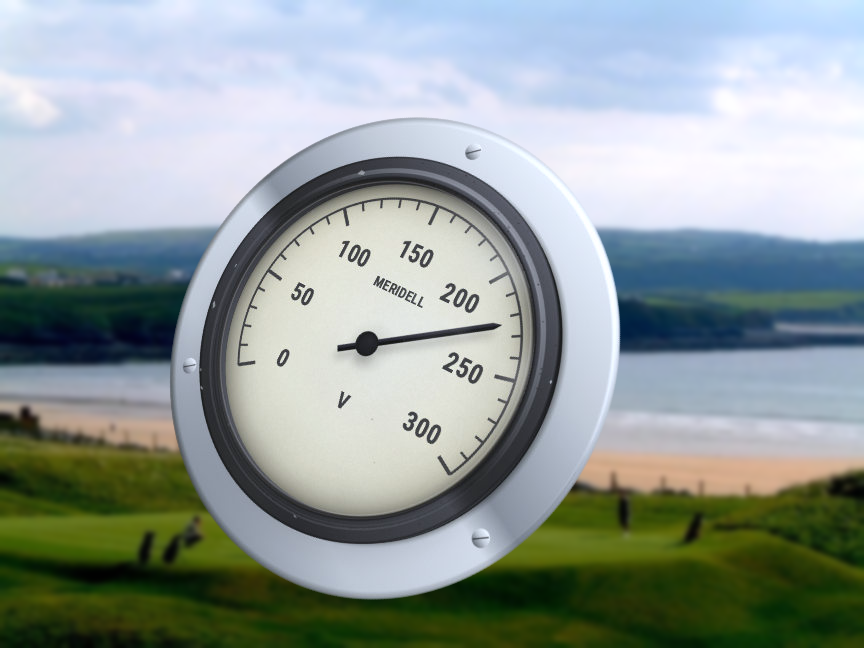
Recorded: 225 V
